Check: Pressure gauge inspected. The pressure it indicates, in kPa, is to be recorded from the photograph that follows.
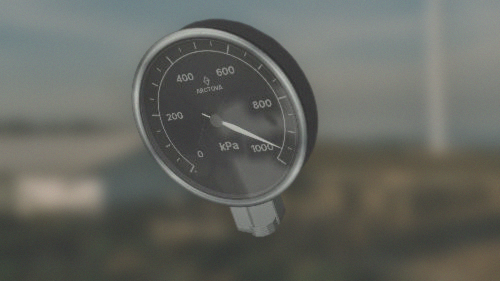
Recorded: 950 kPa
